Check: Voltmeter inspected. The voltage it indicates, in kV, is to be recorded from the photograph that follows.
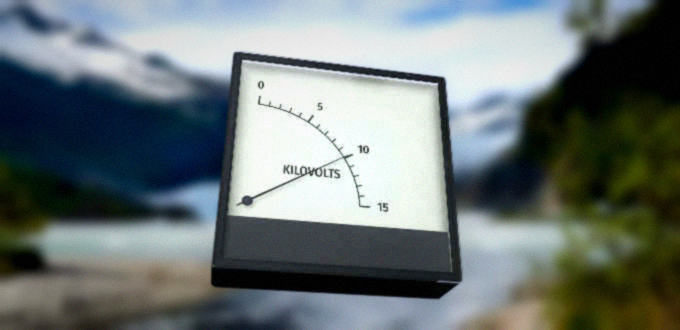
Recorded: 10 kV
